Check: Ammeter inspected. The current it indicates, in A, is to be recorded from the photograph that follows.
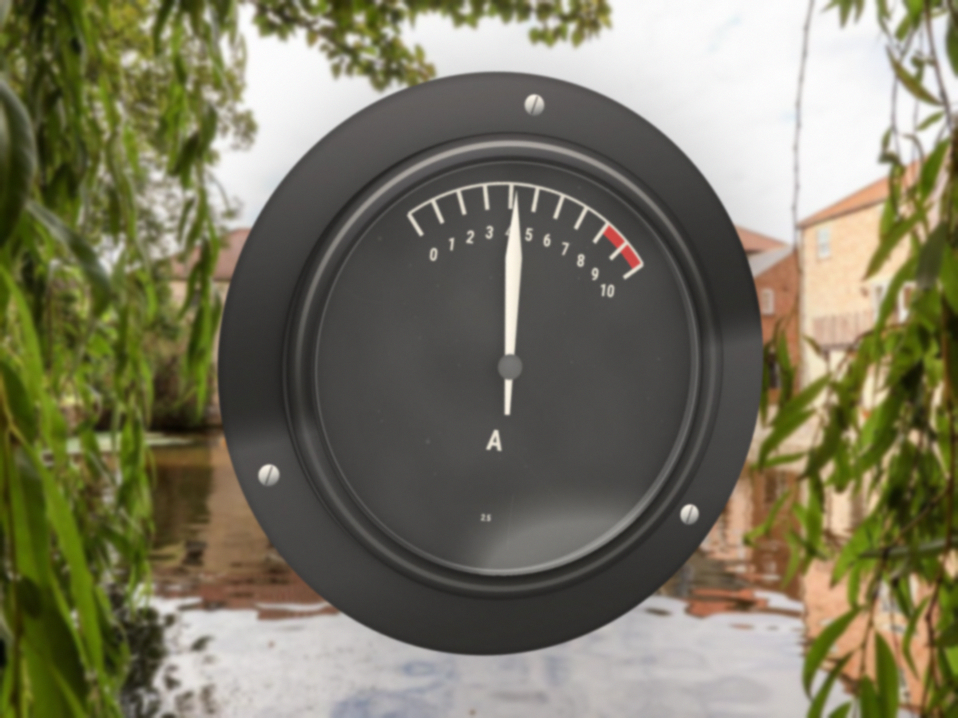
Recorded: 4 A
